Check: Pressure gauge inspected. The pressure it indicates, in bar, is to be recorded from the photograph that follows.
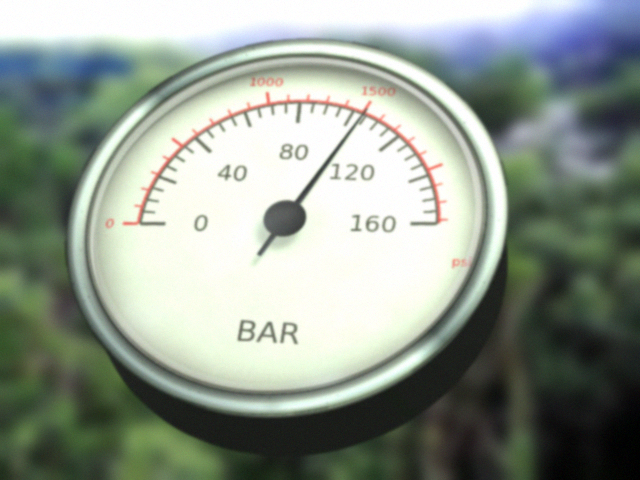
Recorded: 105 bar
